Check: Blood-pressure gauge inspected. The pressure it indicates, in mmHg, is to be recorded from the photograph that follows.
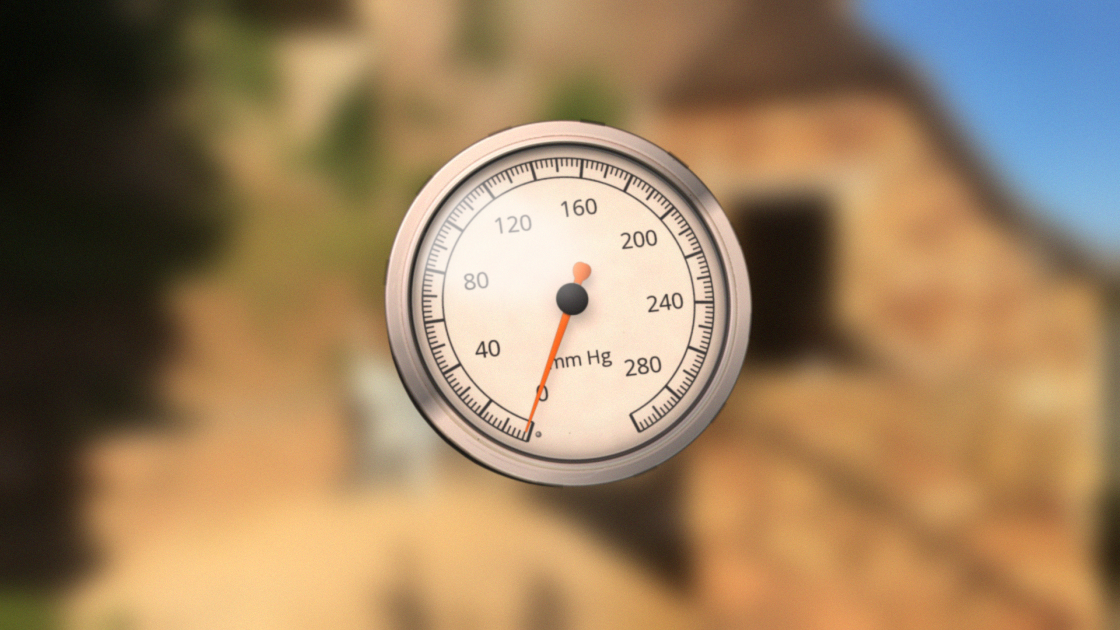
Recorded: 2 mmHg
